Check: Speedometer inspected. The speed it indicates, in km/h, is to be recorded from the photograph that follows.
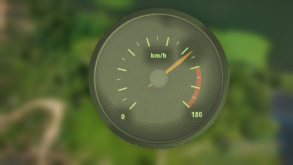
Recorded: 125 km/h
